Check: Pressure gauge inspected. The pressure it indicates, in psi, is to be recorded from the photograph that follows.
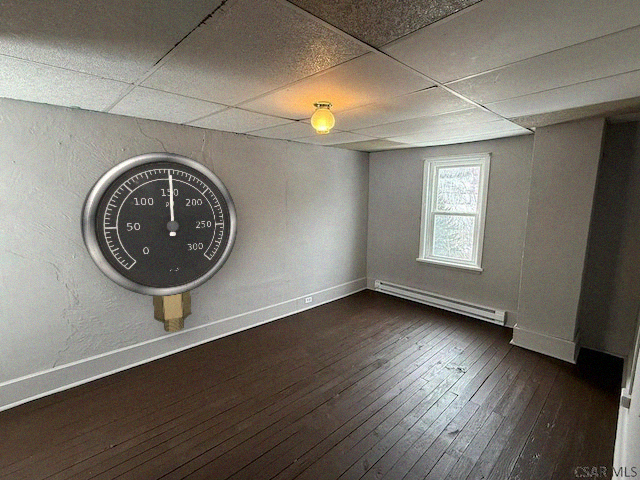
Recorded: 150 psi
